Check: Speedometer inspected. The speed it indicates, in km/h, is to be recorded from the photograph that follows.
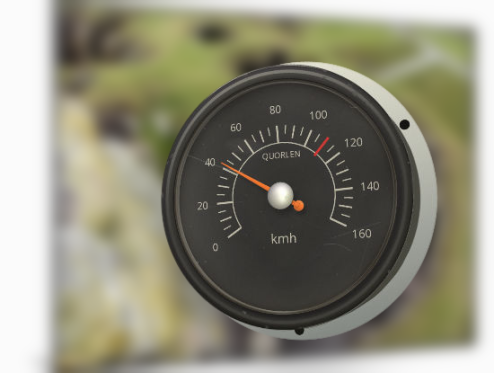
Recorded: 42.5 km/h
